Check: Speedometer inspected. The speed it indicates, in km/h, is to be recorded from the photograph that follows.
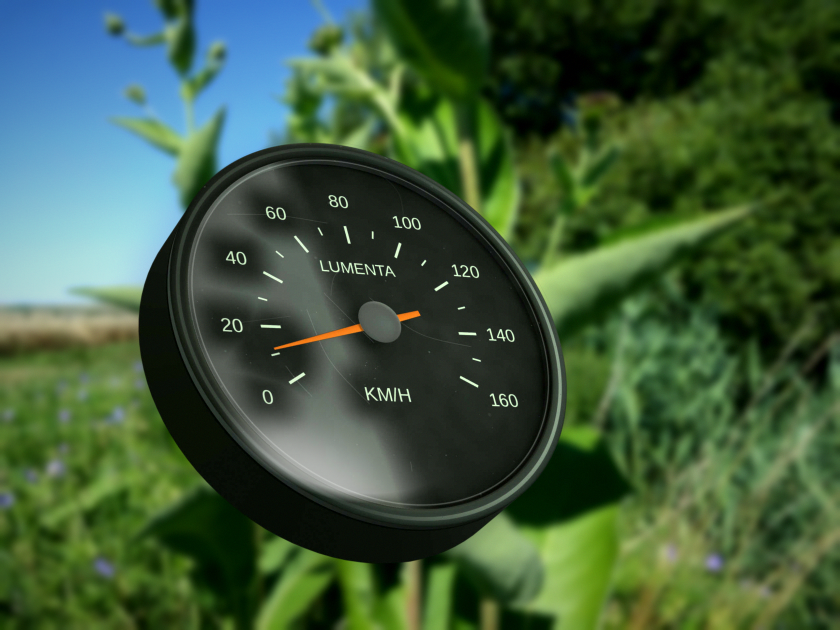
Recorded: 10 km/h
